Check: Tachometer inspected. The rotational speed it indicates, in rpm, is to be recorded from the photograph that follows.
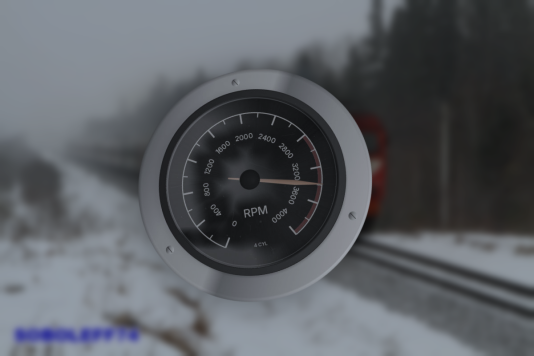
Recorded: 3400 rpm
